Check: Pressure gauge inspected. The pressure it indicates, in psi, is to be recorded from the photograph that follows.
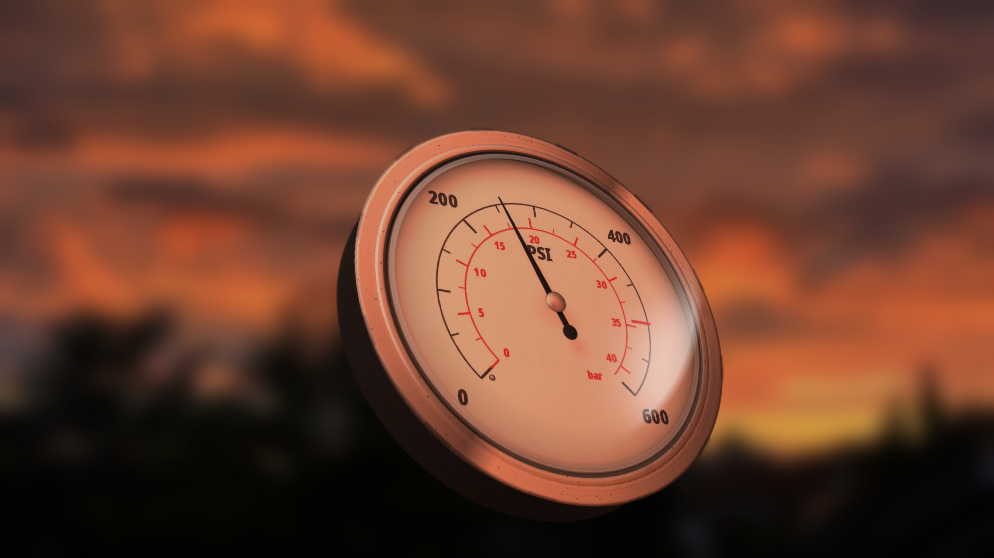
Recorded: 250 psi
